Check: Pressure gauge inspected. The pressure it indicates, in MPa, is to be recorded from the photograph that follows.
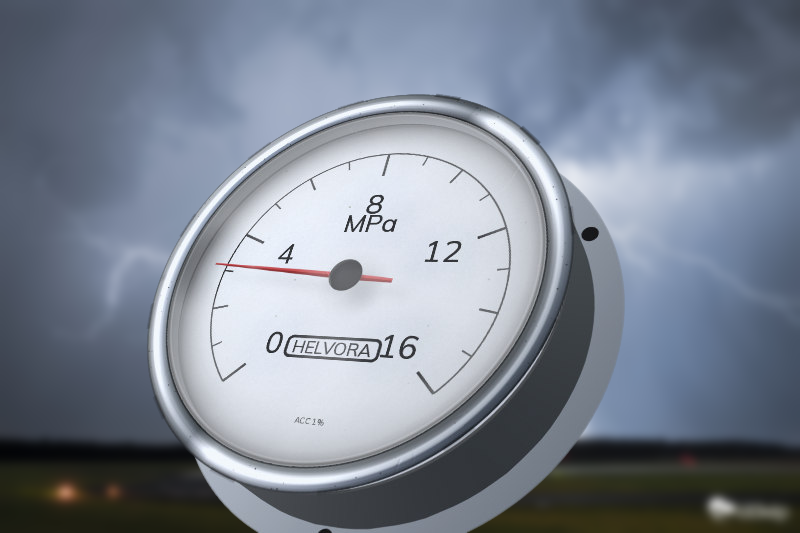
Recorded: 3 MPa
